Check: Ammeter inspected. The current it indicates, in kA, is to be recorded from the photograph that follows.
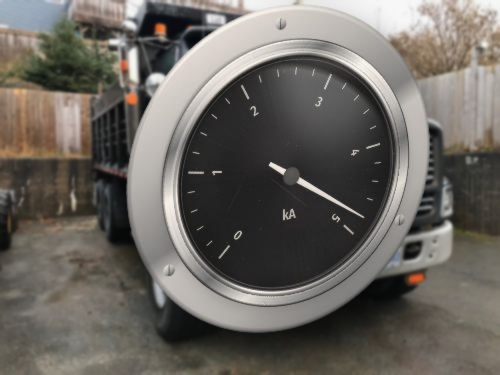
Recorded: 4.8 kA
